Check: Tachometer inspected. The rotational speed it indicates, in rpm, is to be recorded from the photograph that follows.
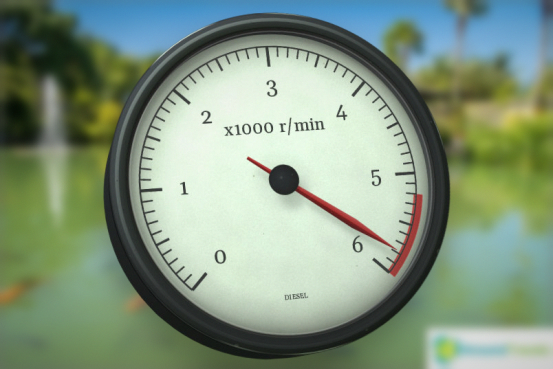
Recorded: 5800 rpm
